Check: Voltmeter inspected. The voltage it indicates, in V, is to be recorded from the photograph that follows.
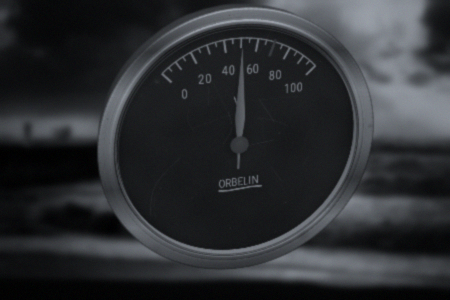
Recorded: 50 V
